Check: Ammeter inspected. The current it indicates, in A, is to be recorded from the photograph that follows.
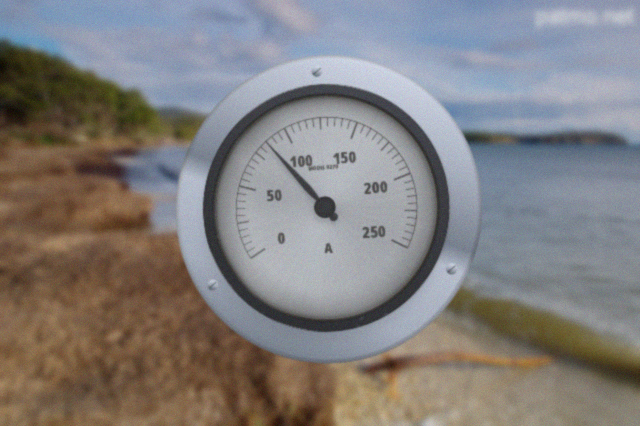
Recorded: 85 A
